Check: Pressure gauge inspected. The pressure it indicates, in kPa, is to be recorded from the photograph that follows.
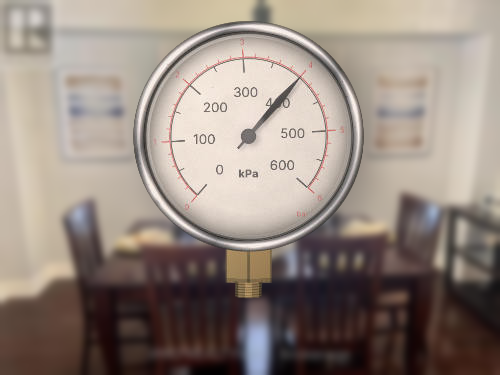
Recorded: 400 kPa
